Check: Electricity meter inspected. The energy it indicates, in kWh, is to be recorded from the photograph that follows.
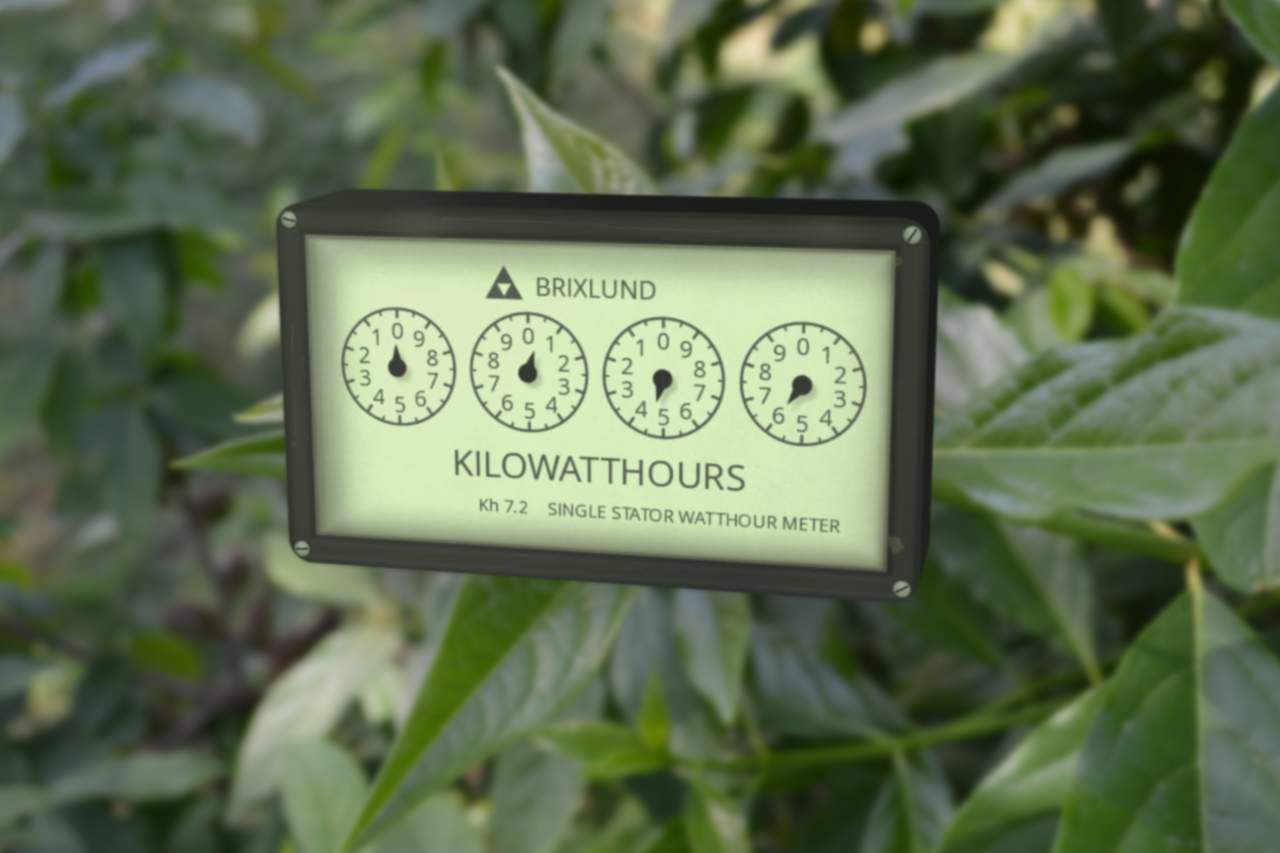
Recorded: 46 kWh
